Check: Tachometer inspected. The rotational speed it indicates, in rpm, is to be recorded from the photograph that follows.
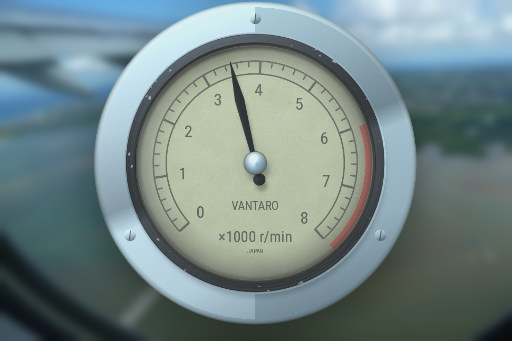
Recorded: 3500 rpm
